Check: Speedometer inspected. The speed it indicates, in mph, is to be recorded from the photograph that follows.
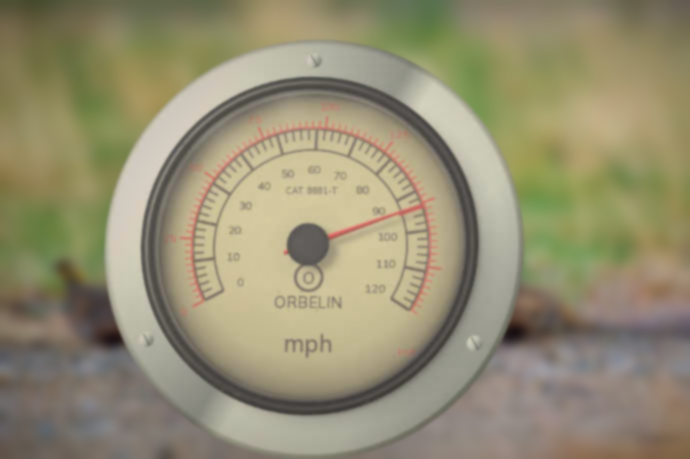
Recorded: 94 mph
